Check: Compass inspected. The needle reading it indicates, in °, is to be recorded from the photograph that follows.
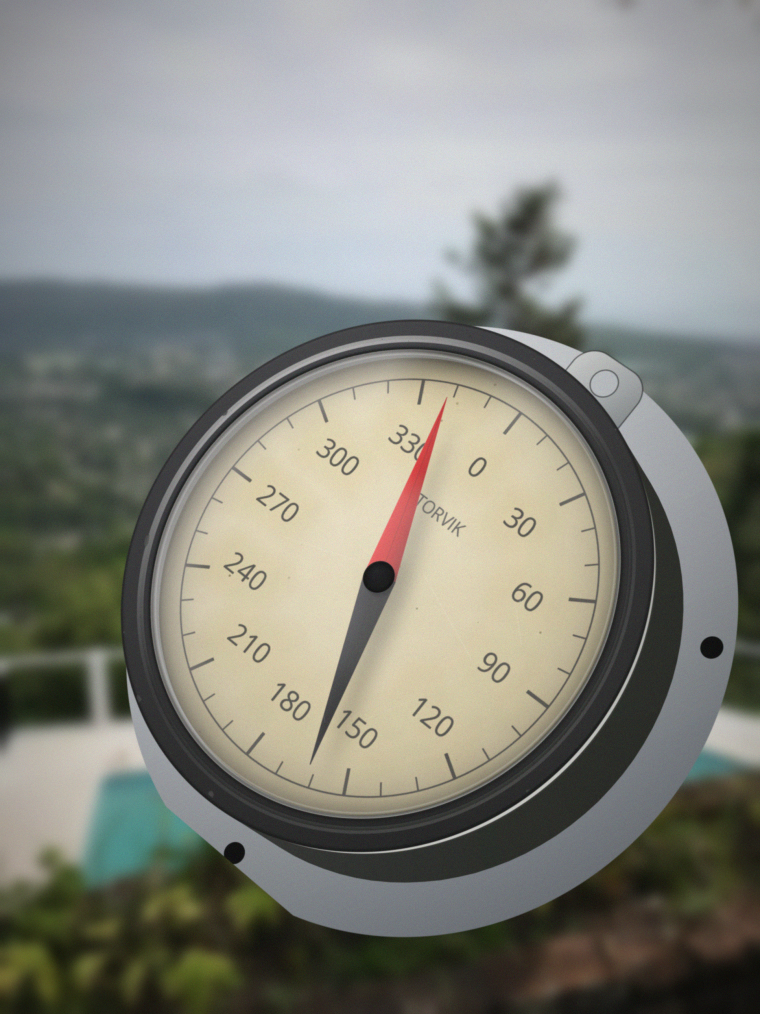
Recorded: 340 °
